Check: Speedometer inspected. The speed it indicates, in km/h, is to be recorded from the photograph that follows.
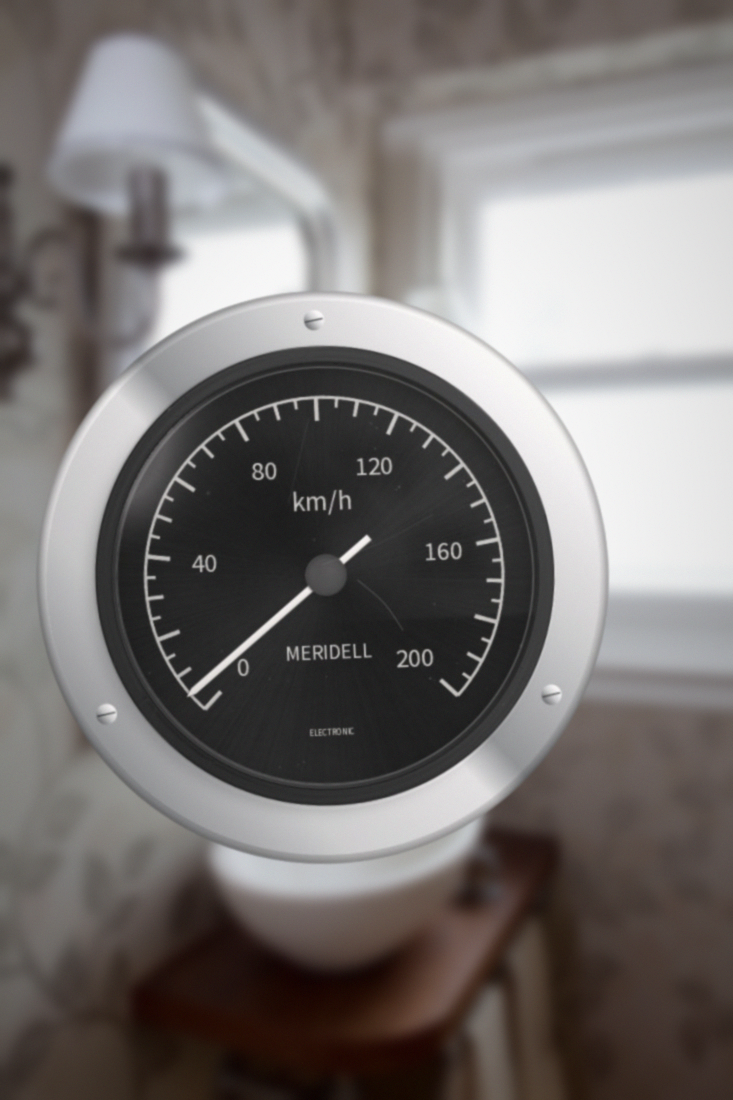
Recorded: 5 km/h
